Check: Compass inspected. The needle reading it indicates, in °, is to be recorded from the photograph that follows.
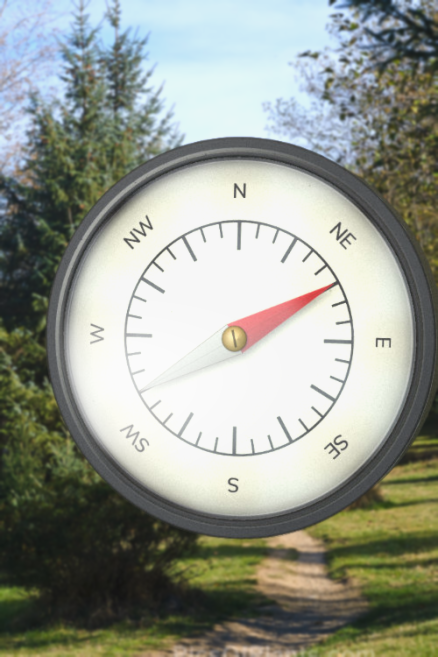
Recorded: 60 °
